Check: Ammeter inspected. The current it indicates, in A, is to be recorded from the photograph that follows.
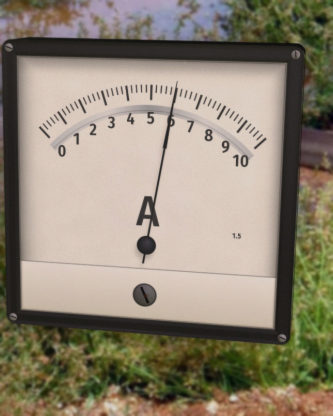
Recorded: 6 A
